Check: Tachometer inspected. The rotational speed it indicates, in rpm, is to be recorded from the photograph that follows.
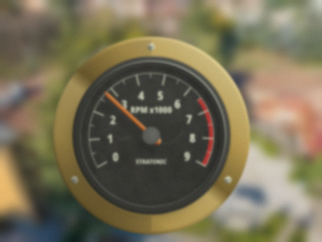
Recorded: 2750 rpm
